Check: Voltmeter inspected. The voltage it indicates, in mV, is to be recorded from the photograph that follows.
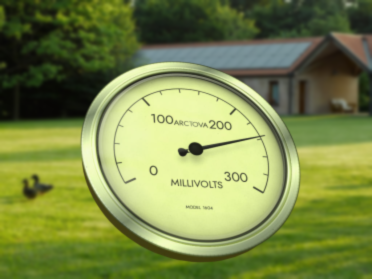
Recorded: 240 mV
